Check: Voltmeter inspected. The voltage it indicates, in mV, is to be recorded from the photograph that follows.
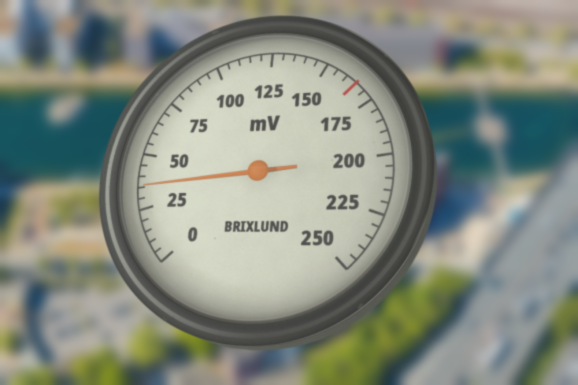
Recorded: 35 mV
